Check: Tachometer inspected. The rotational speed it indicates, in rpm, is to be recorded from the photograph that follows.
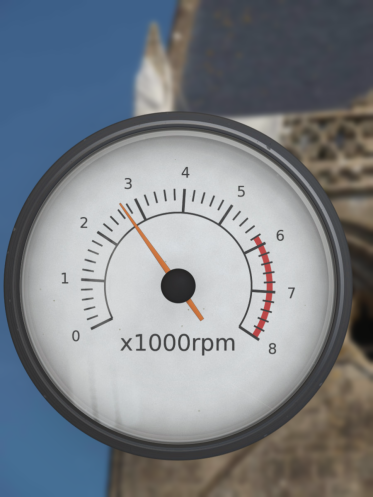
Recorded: 2700 rpm
